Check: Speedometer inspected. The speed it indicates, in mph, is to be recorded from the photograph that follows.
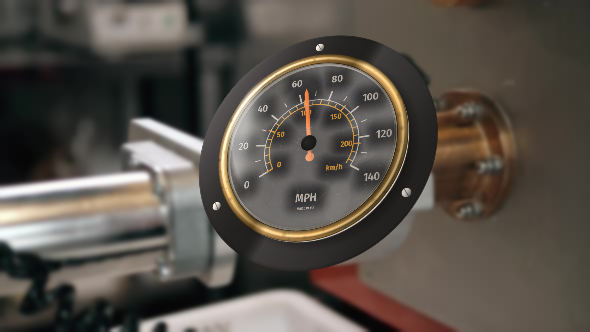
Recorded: 65 mph
